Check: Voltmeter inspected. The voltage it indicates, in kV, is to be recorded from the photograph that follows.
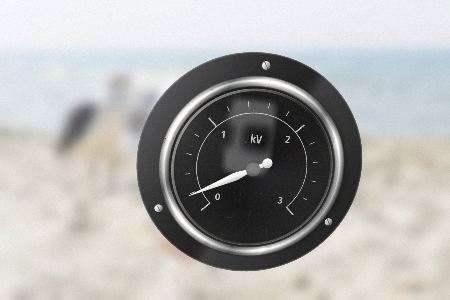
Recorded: 0.2 kV
